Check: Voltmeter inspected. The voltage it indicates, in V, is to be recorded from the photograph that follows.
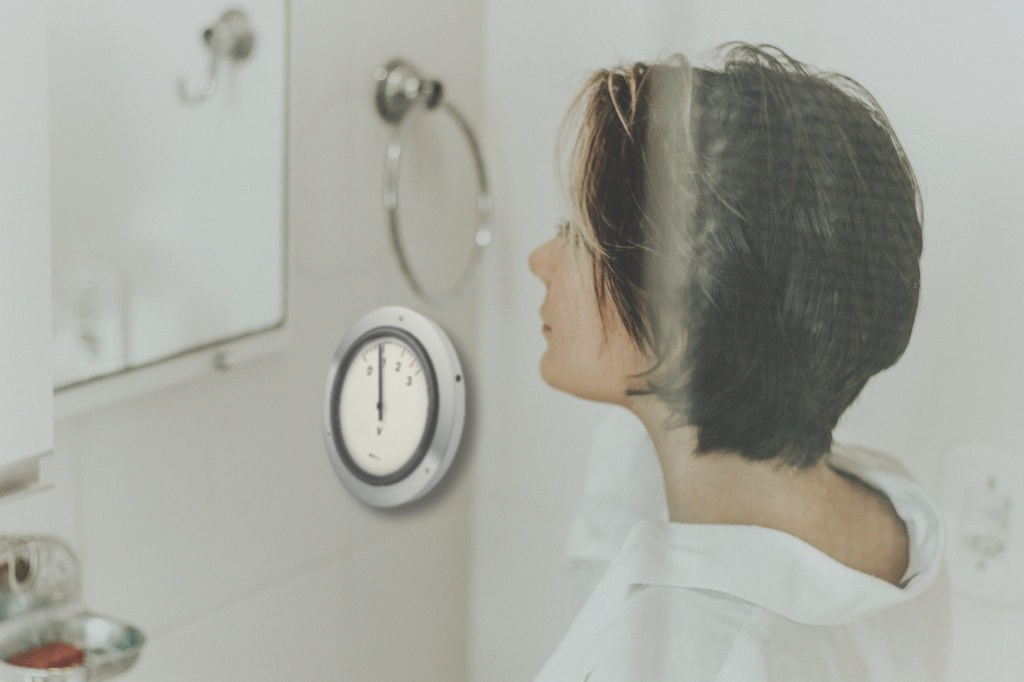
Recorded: 1 V
